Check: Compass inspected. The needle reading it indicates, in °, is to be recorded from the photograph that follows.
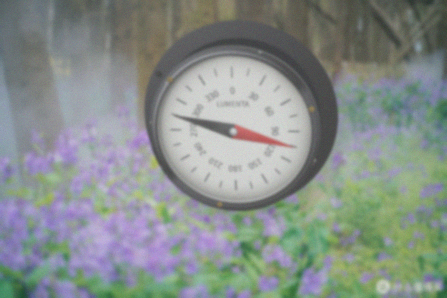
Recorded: 105 °
